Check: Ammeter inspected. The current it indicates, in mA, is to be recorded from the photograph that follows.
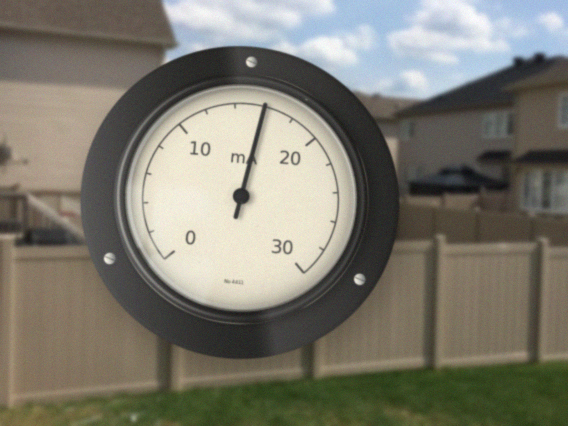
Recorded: 16 mA
